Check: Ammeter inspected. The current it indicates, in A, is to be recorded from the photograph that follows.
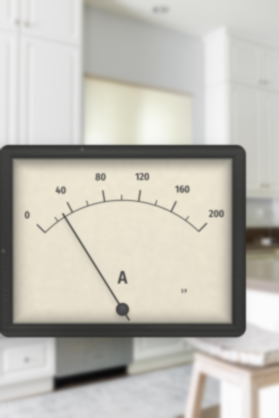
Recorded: 30 A
